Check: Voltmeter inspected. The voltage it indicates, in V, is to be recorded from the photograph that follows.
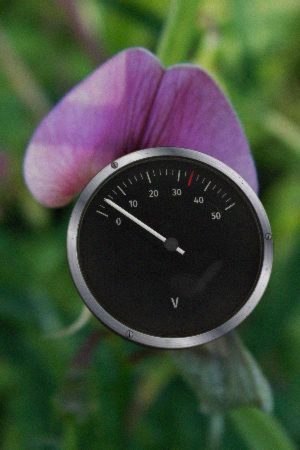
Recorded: 4 V
